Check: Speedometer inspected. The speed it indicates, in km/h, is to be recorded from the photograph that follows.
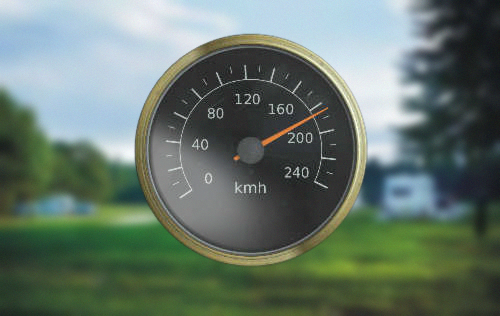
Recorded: 185 km/h
